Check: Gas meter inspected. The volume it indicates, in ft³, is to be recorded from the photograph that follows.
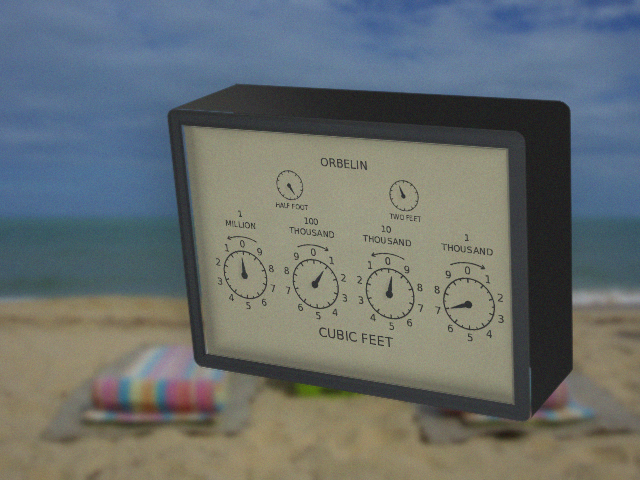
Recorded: 9700 ft³
